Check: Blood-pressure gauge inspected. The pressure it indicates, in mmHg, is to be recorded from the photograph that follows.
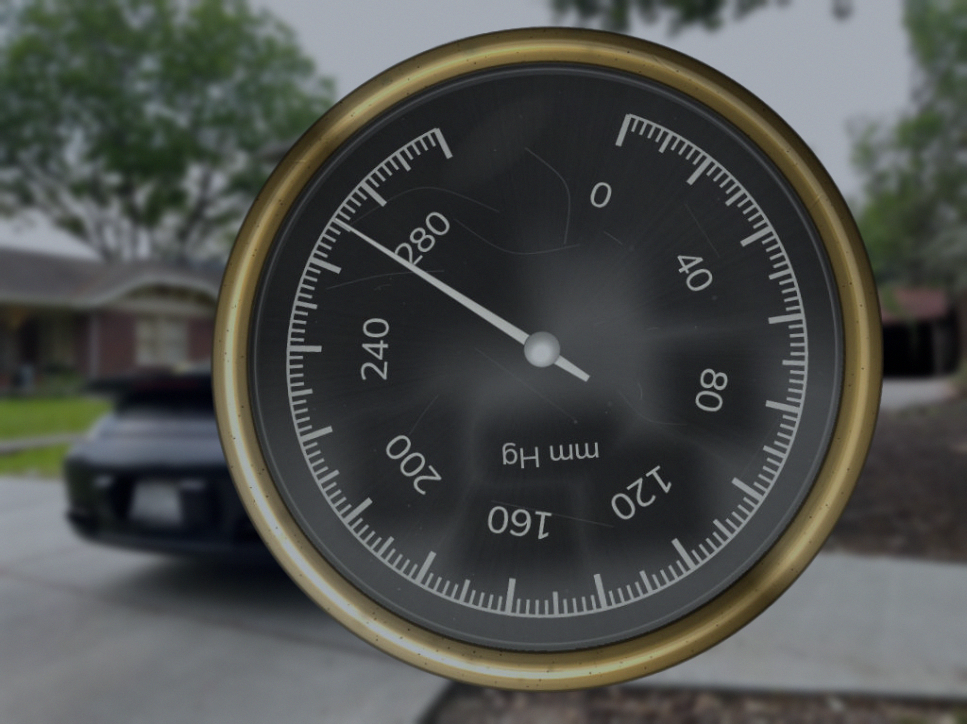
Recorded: 270 mmHg
